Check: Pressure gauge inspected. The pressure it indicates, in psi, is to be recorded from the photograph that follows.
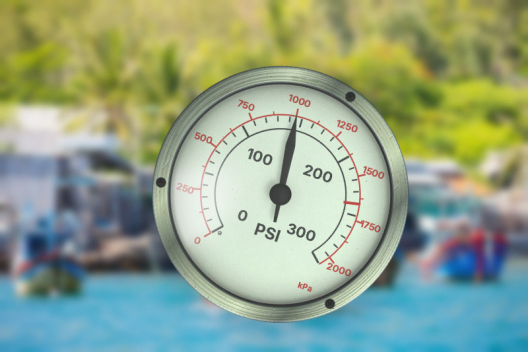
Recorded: 145 psi
